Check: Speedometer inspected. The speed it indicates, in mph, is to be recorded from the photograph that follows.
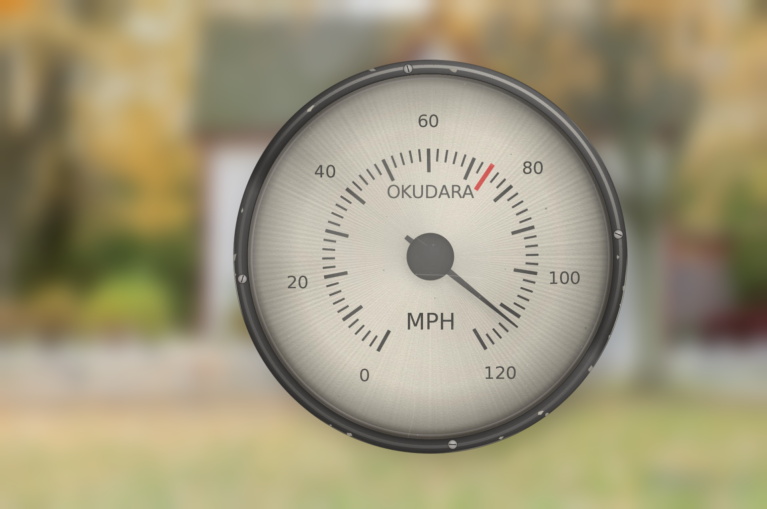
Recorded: 112 mph
